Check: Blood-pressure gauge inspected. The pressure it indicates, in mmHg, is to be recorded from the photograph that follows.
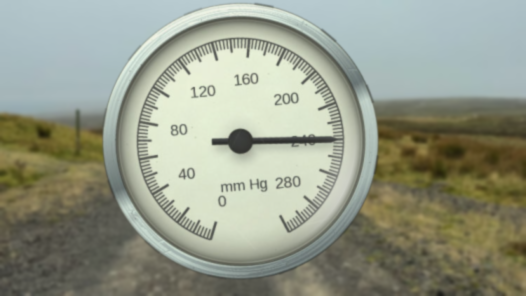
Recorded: 240 mmHg
